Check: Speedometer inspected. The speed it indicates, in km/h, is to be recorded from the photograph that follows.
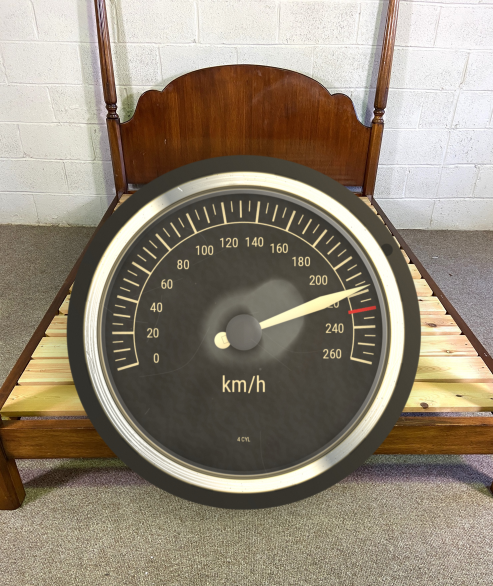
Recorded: 217.5 km/h
